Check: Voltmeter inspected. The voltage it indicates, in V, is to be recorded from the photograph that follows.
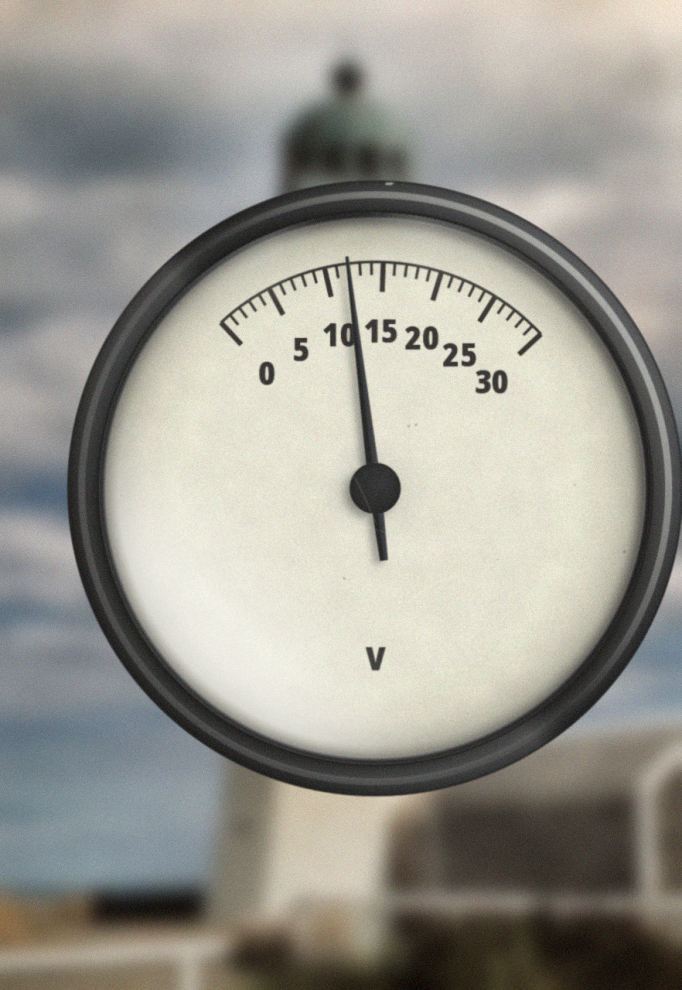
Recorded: 12 V
